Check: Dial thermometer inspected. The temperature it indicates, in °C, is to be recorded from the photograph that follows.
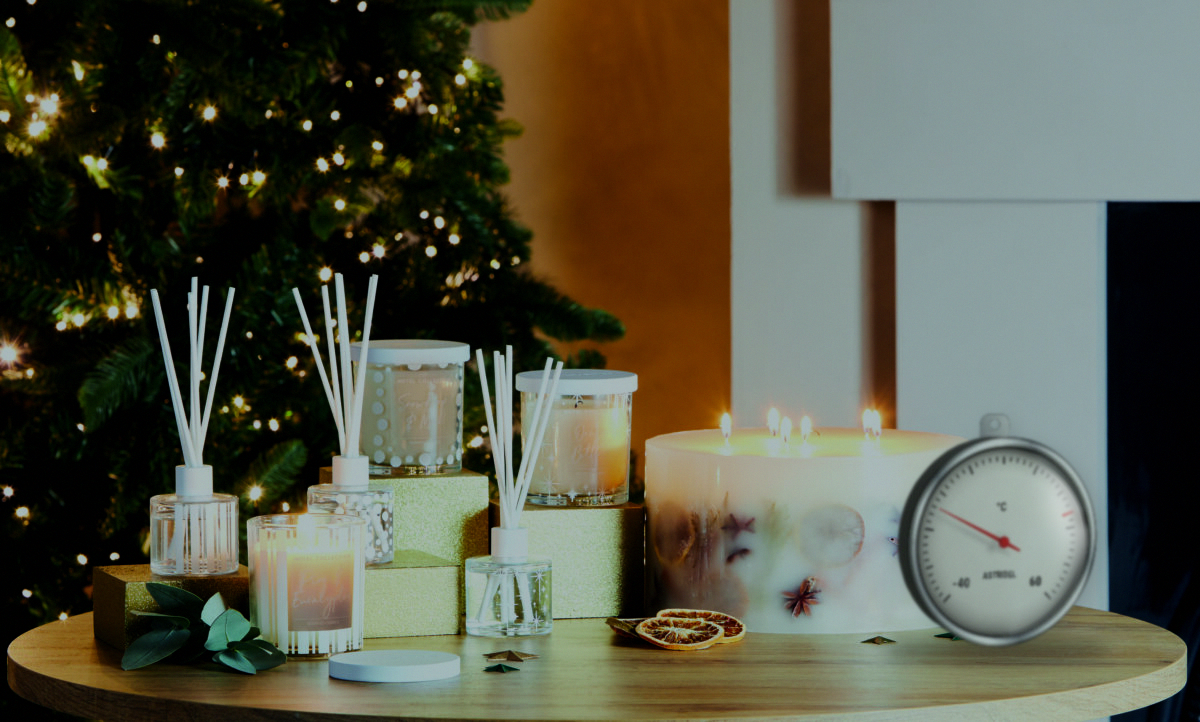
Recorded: -14 °C
